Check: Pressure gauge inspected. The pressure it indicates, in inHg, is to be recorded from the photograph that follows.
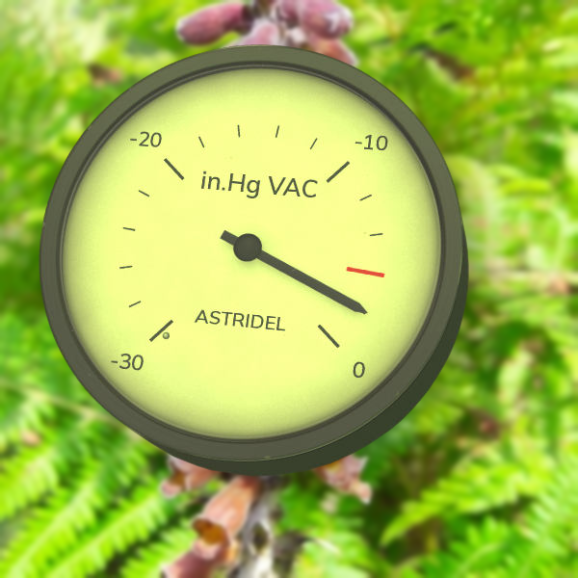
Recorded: -2 inHg
